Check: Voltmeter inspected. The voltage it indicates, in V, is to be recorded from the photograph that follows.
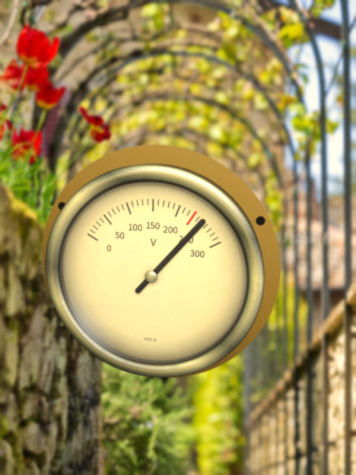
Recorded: 250 V
